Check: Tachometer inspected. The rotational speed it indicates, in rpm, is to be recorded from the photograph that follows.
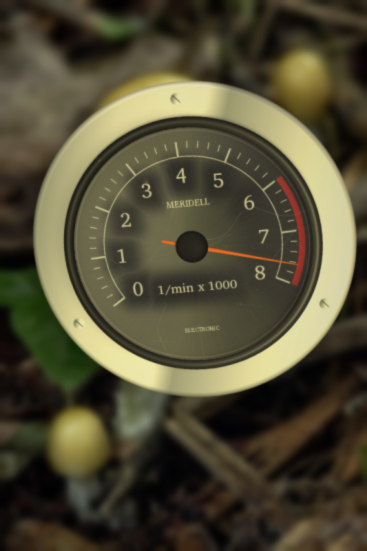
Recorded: 7600 rpm
